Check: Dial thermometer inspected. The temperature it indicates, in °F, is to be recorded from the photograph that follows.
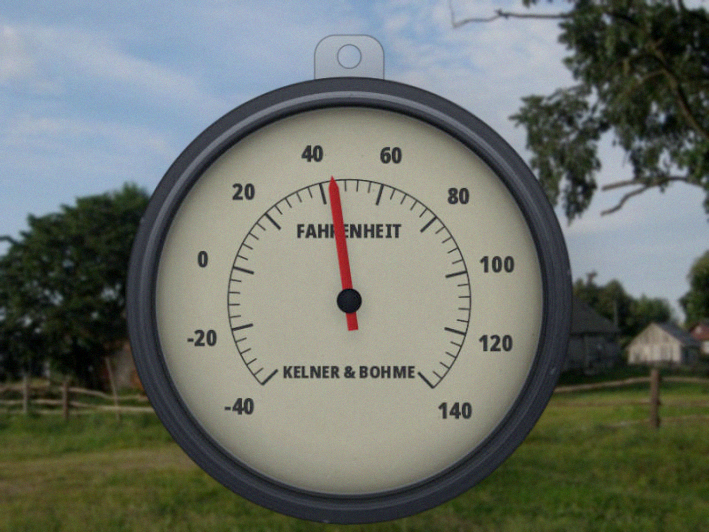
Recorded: 44 °F
